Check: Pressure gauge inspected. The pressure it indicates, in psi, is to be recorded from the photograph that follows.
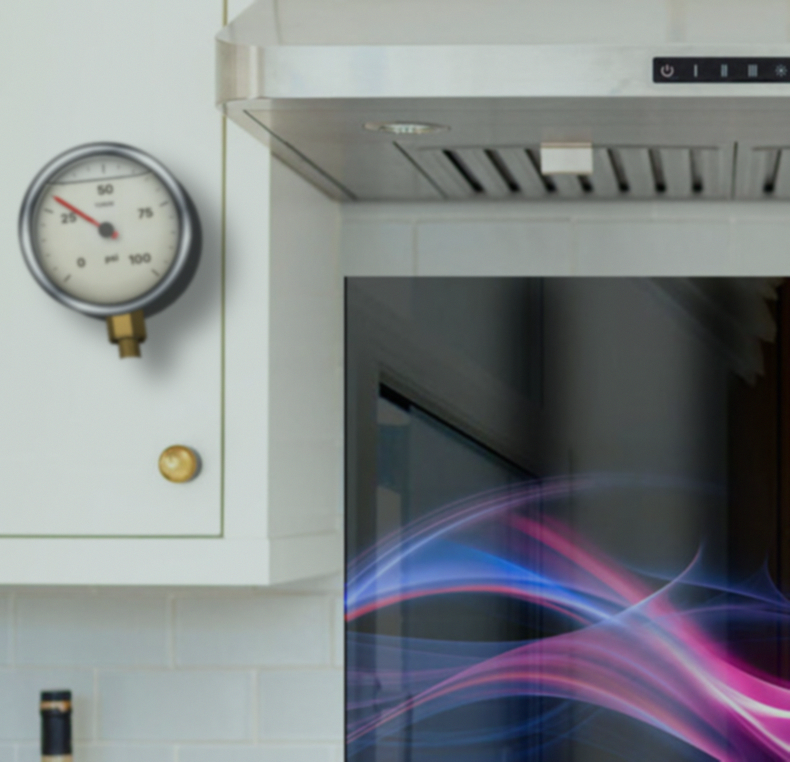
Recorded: 30 psi
